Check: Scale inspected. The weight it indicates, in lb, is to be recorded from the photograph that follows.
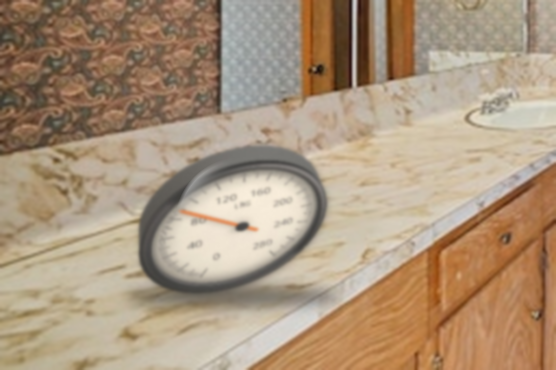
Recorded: 90 lb
